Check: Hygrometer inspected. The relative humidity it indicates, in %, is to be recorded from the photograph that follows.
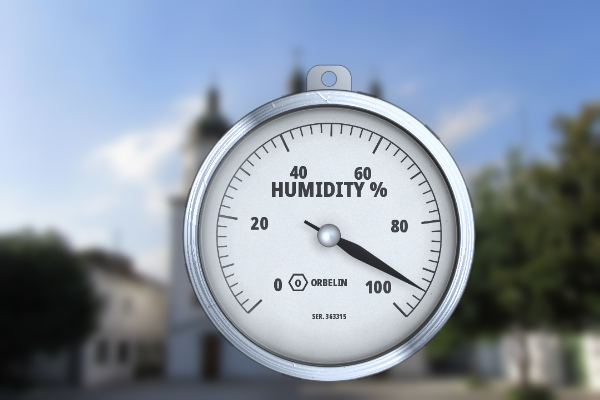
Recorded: 94 %
